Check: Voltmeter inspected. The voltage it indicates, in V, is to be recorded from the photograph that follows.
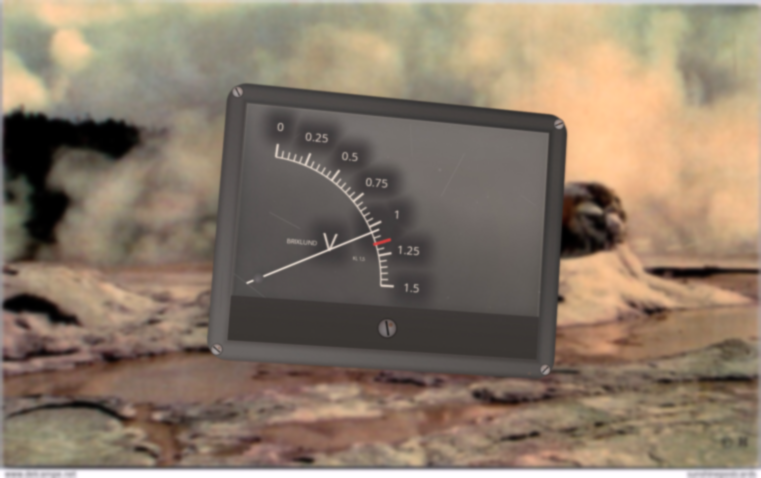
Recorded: 1.05 V
